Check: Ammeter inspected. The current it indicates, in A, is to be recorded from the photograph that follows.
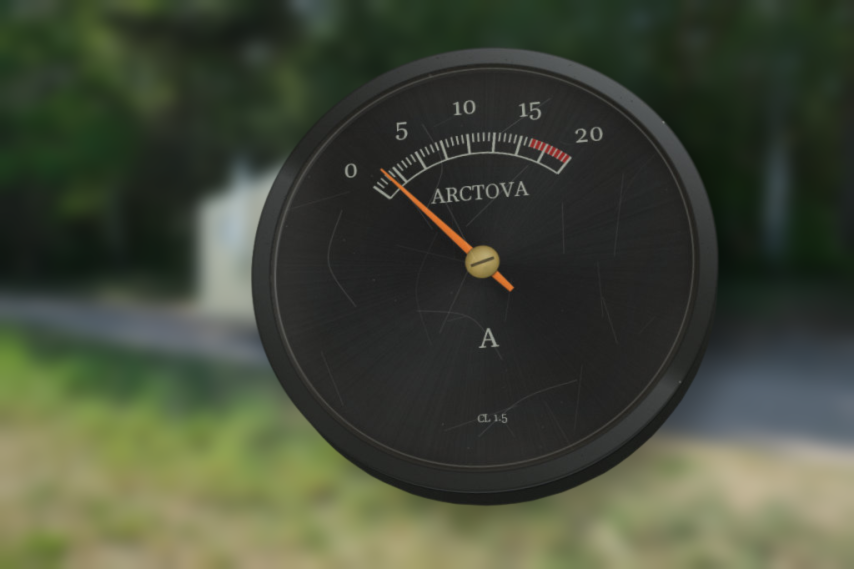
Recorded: 1.5 A
